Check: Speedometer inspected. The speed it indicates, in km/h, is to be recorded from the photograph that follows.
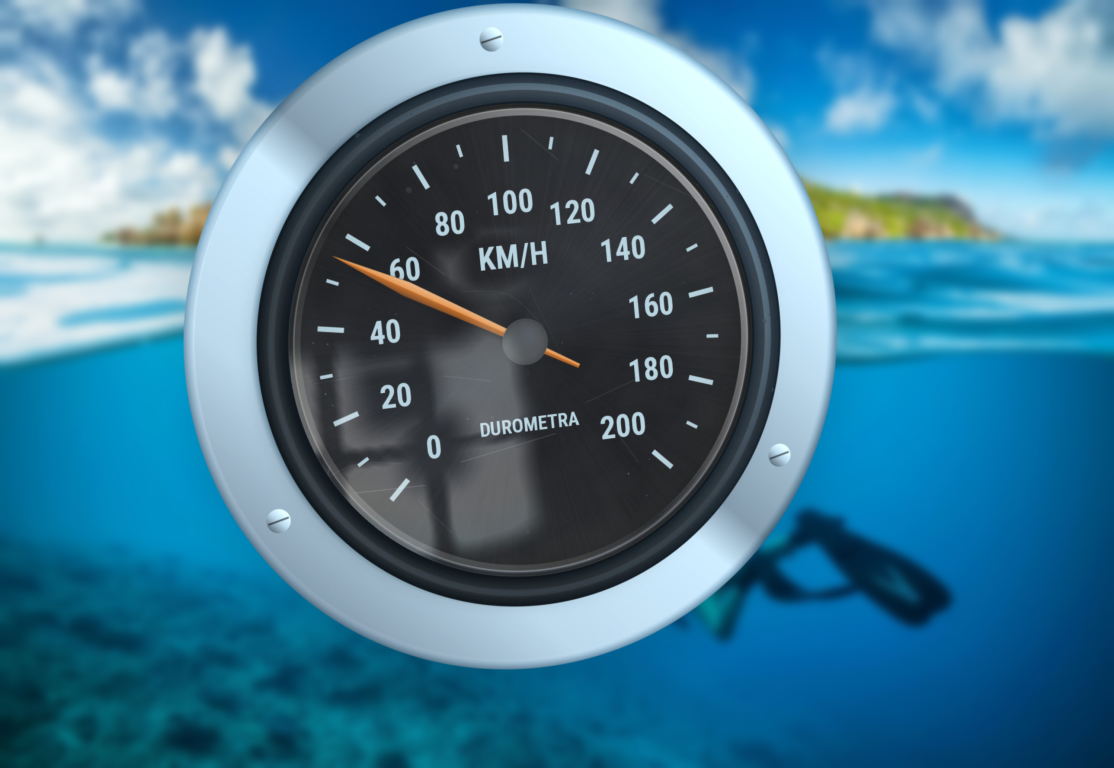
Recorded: 55 km/h
